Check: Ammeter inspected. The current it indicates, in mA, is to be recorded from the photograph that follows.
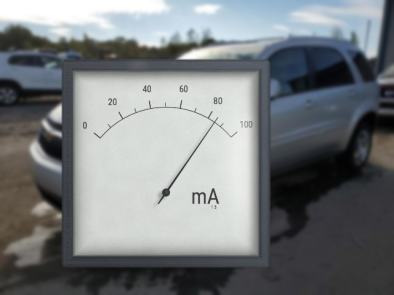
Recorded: 85 mA
